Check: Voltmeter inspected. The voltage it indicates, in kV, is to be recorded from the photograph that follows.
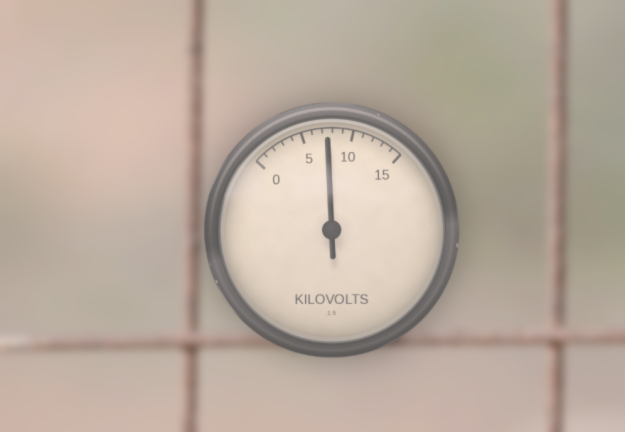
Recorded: 7.5 kV
